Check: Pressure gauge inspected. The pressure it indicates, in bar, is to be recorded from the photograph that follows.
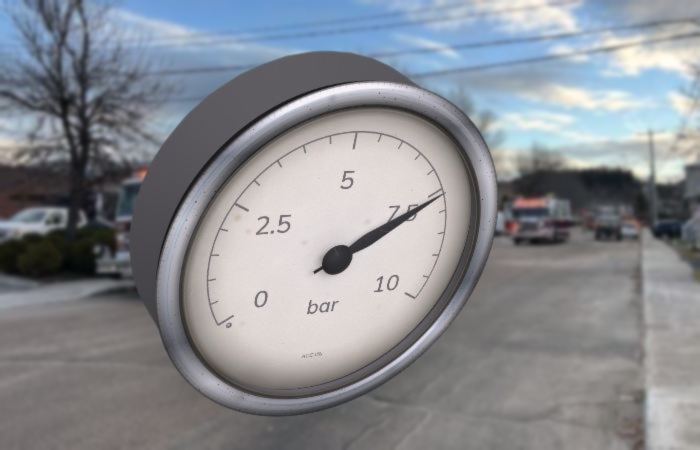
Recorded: 7.5 bar
